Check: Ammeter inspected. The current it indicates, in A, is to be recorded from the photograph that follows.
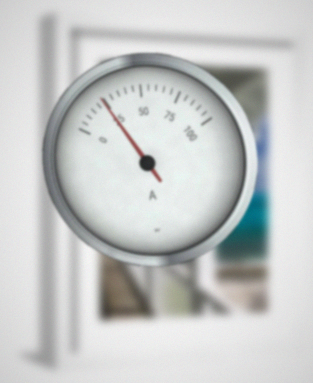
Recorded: 25 A
